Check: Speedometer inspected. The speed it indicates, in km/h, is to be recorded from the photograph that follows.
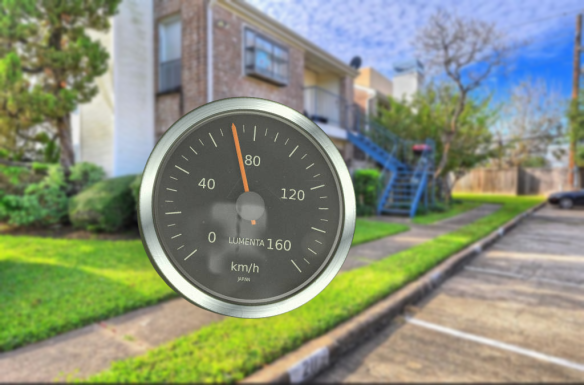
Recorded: 70 km/h
